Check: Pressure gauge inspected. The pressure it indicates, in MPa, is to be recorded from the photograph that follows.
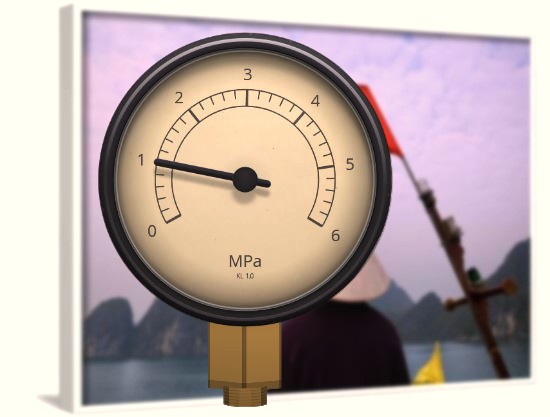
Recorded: 1 MPa
